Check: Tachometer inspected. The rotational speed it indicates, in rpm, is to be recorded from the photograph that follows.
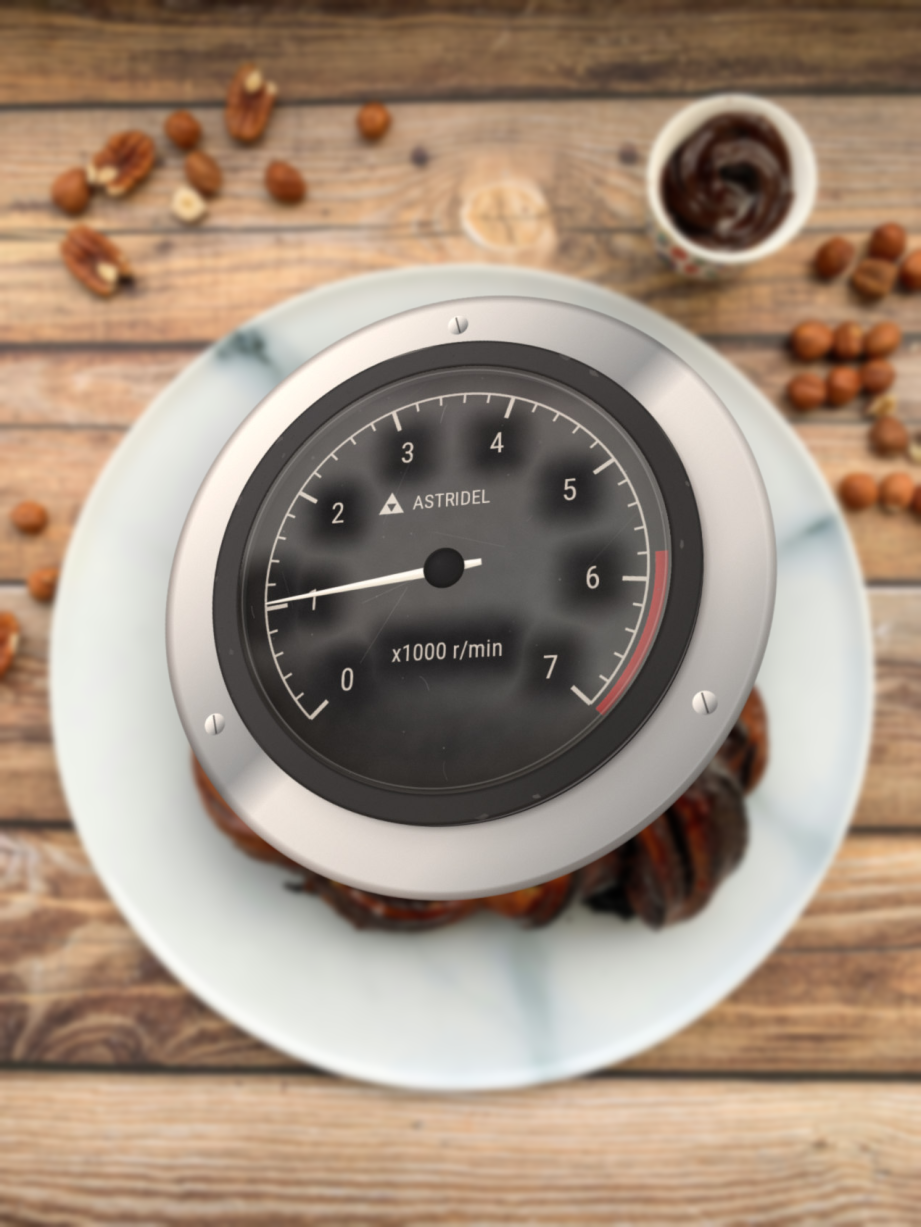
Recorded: 1000 rpm
